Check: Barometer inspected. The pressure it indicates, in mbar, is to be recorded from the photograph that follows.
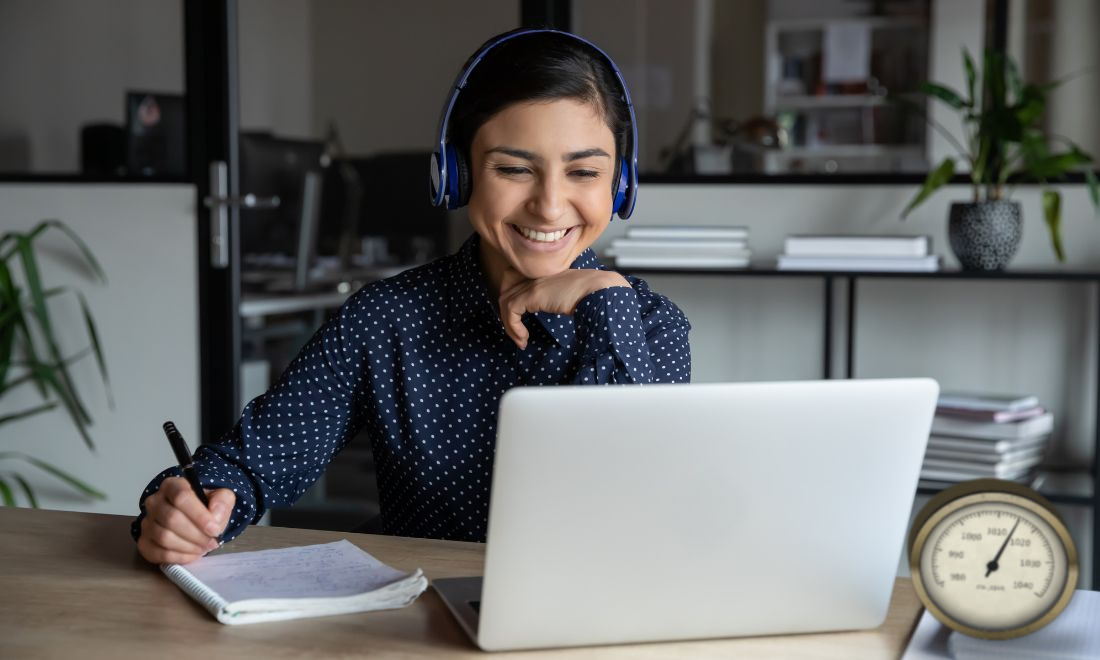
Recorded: 1015 mbar
